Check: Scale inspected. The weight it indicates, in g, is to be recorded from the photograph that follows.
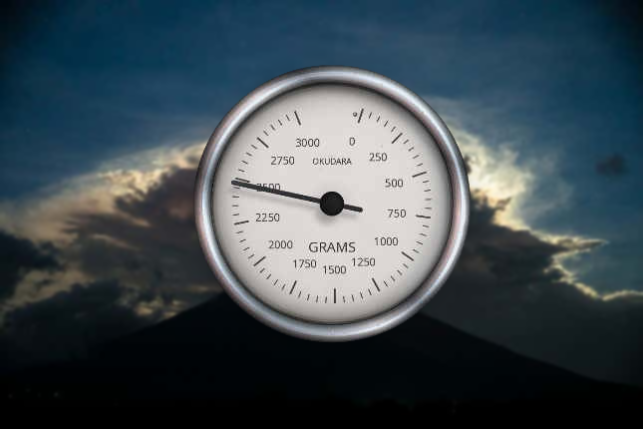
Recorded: 2475 g
